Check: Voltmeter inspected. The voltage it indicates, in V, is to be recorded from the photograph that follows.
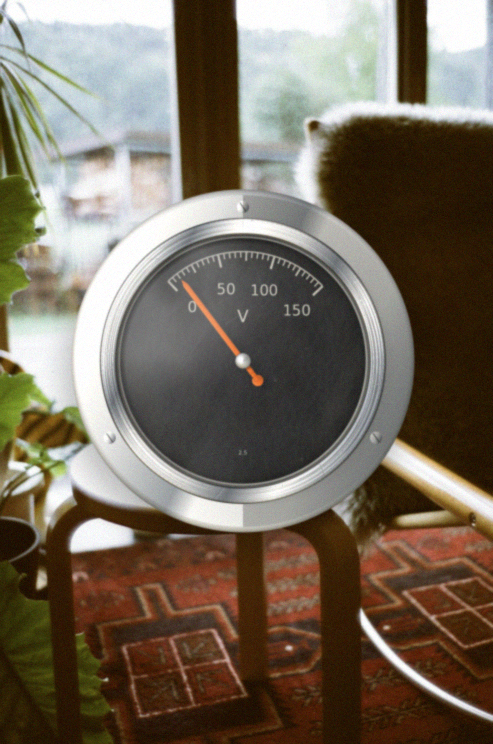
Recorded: 10 V
